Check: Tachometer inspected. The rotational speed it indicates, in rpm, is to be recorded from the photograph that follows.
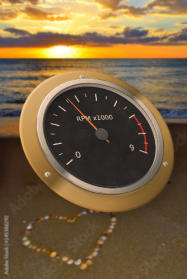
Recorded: 3500 rpm
